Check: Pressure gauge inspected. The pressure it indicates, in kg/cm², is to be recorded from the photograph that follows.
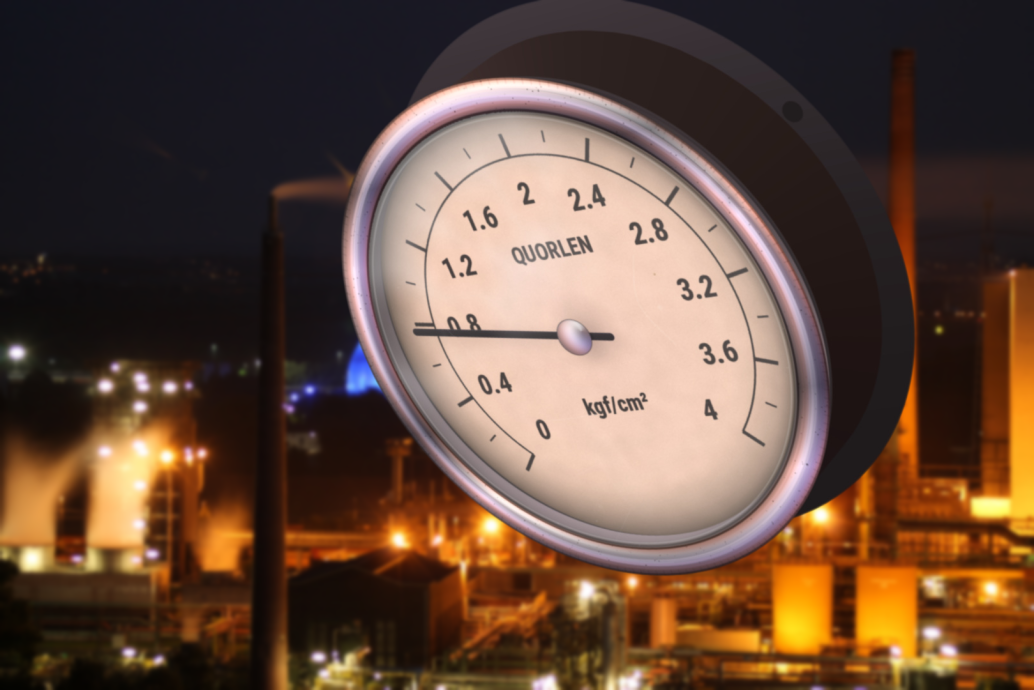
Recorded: 0.8 kg/cm²
